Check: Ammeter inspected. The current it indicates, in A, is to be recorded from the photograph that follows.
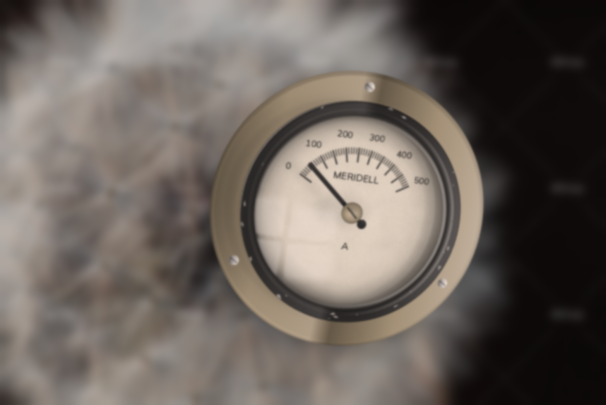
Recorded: 50 A
